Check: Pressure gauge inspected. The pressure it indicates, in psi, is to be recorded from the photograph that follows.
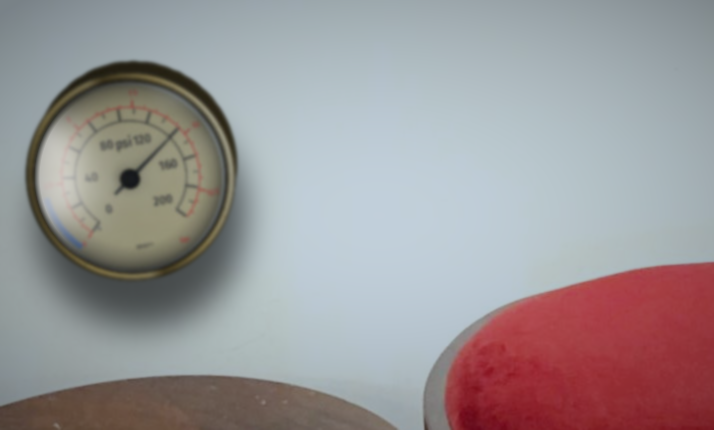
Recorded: 140 psi
